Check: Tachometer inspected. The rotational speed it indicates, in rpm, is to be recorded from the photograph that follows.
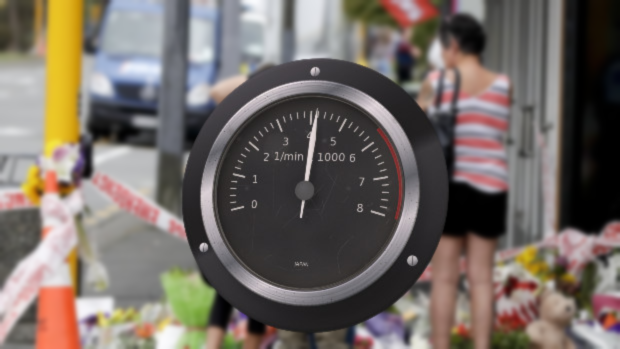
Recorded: 4200 rpm
